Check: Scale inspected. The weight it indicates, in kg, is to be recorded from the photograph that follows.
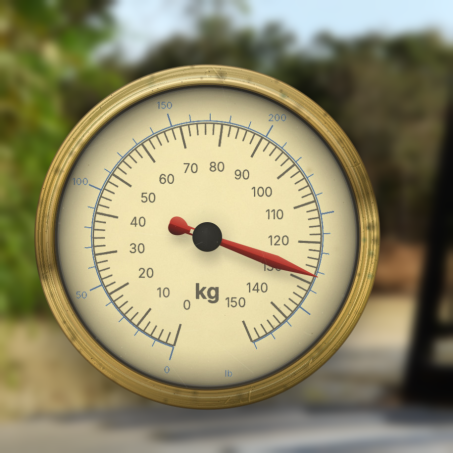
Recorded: 128 kg
